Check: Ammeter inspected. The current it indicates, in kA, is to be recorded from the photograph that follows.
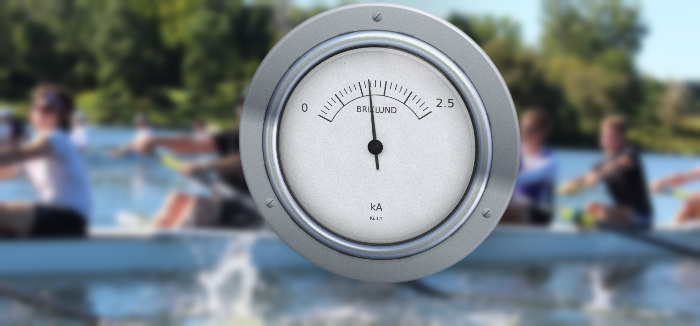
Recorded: 1.2 kA
